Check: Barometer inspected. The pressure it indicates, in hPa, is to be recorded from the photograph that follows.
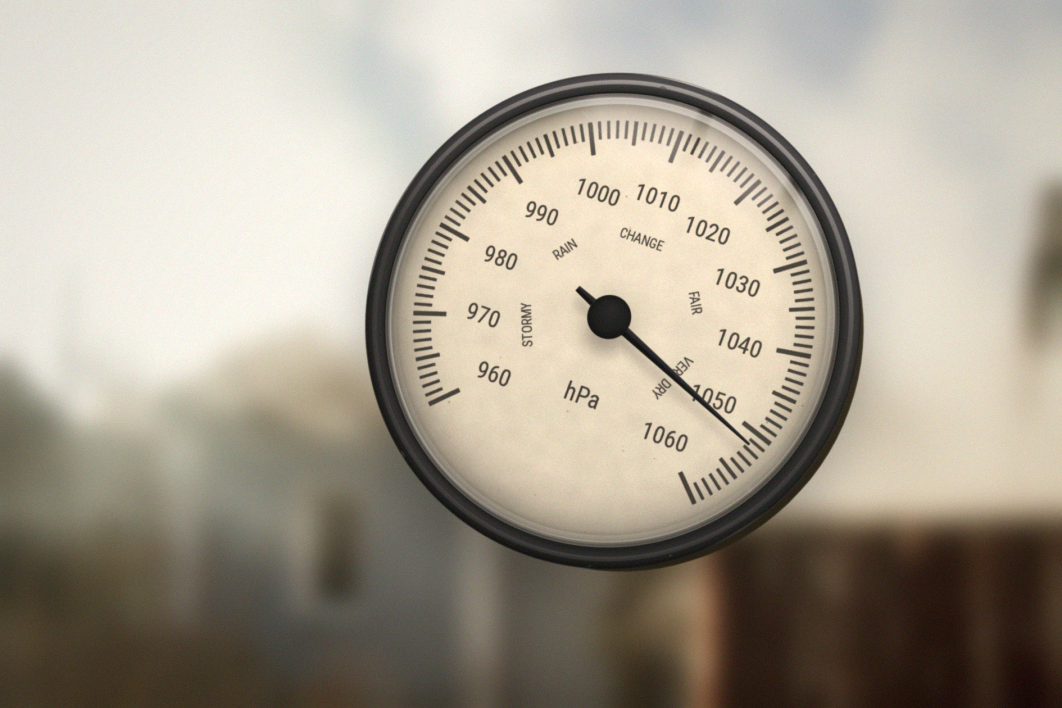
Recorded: 1051.5 hPa
